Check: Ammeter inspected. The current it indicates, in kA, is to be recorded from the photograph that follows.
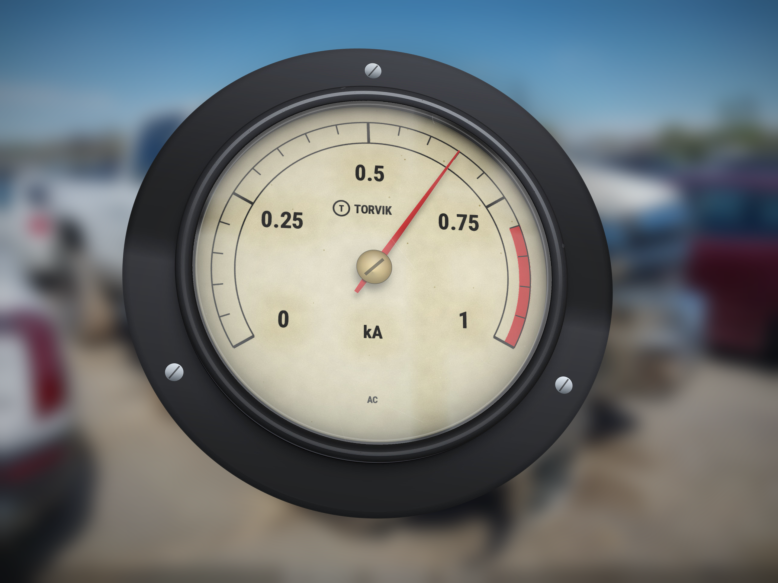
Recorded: 0.65 kA
